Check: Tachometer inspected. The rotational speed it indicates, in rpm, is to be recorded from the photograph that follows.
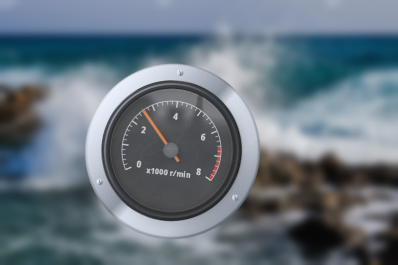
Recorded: 2600 rpm
